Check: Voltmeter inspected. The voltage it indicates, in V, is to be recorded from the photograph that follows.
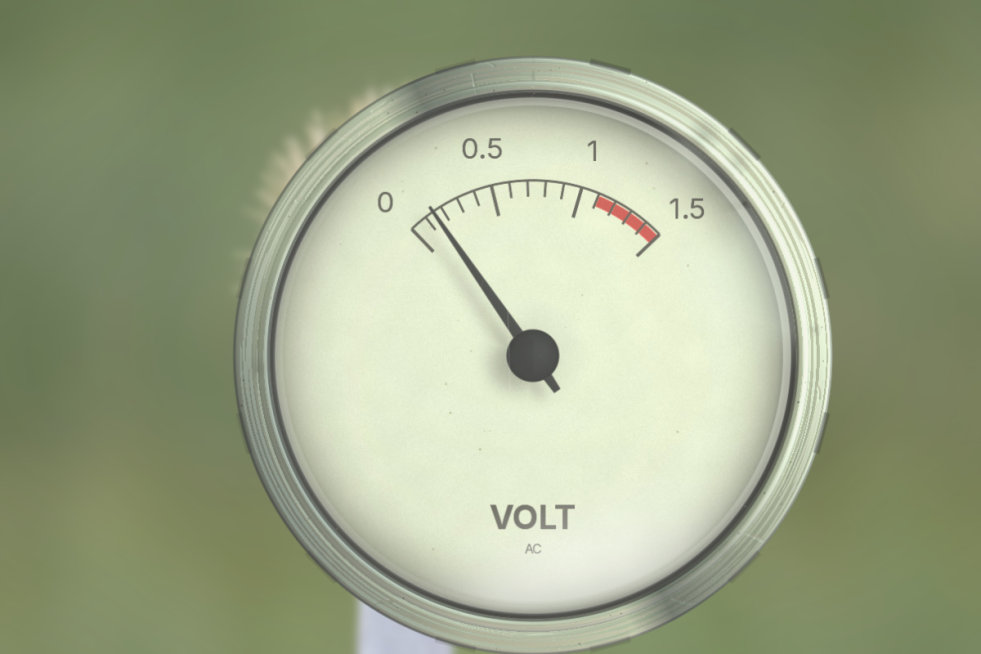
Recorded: 0.15 V
